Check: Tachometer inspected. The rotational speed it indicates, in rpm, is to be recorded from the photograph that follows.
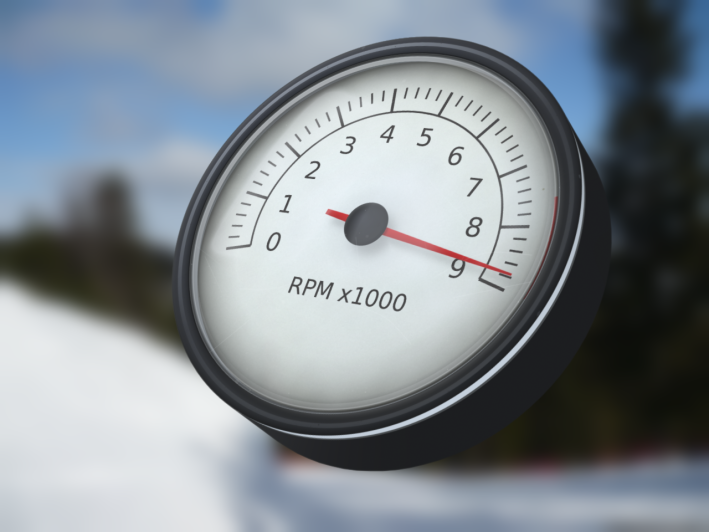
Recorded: 8800 rpm
